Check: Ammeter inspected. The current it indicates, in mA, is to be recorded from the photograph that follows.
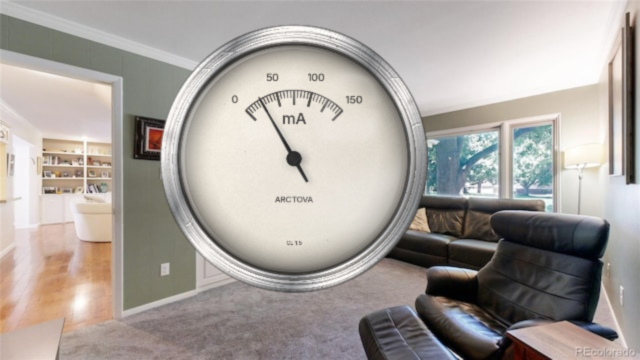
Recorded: 25 mA
